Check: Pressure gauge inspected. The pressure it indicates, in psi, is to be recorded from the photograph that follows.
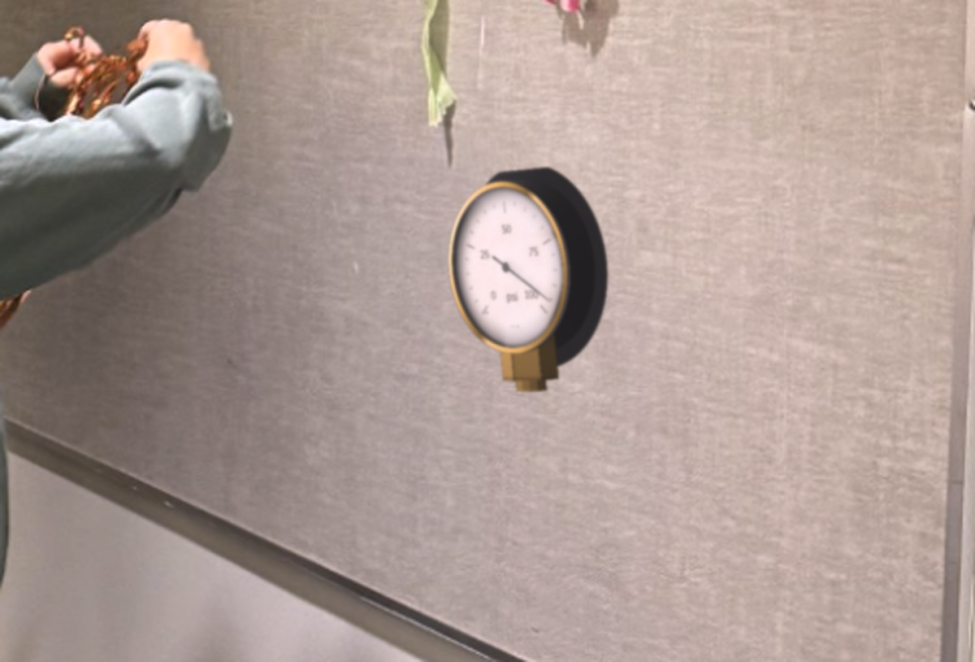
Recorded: 95 psi
